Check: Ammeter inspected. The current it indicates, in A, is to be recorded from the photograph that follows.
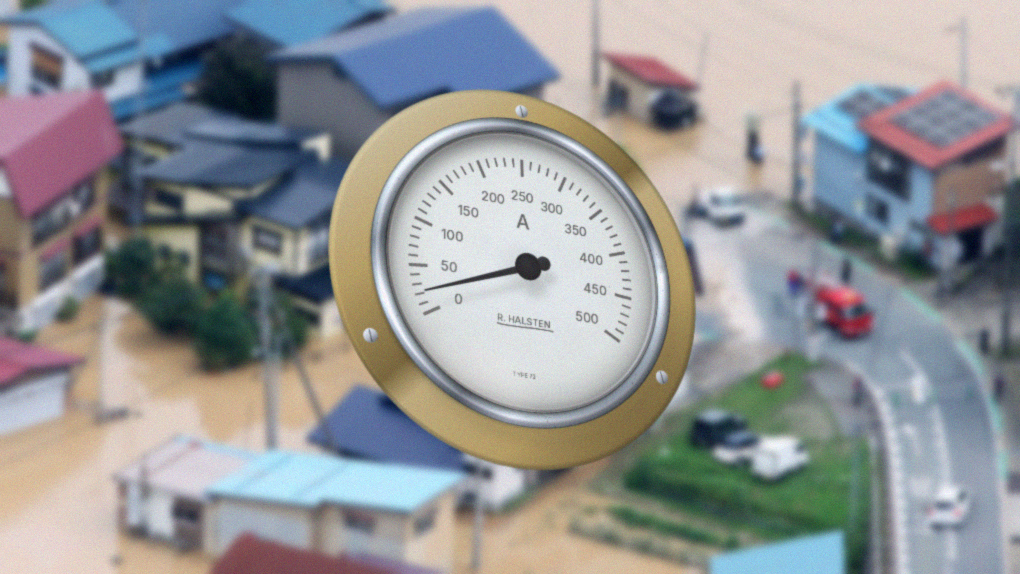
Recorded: 20 A
